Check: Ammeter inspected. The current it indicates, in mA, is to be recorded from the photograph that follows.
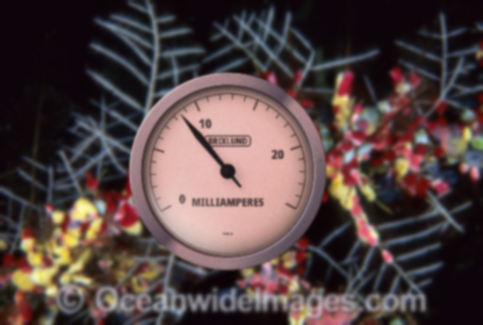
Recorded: 8.5 mA
